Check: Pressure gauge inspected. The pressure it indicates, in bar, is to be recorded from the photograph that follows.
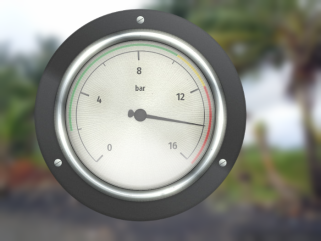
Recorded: 14 bar
